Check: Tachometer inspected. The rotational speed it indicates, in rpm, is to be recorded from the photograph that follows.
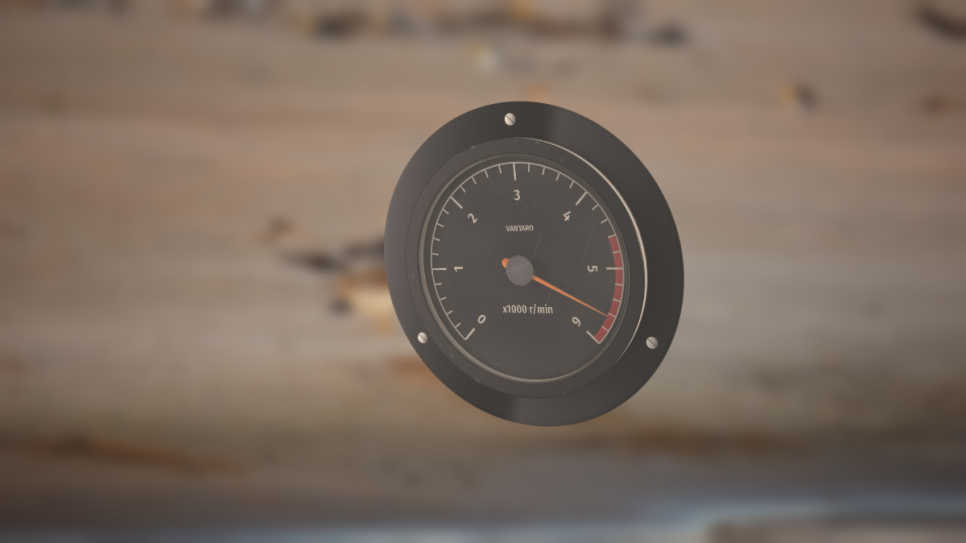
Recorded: 5600 rpm
